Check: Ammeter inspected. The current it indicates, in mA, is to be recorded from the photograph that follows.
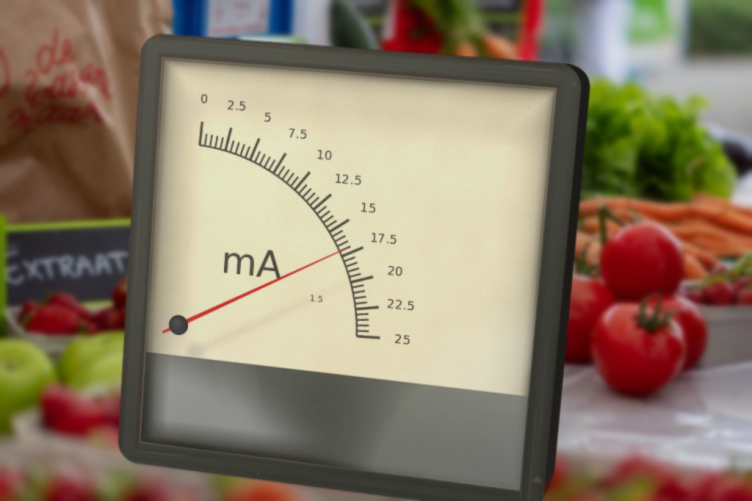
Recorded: 17 mA
